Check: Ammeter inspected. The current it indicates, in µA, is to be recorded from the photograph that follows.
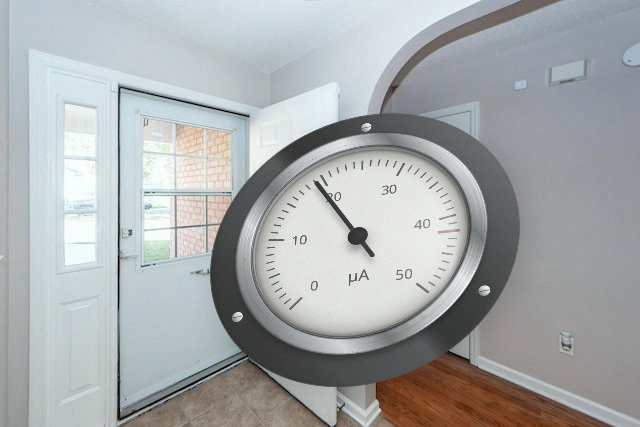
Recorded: 19 µA
